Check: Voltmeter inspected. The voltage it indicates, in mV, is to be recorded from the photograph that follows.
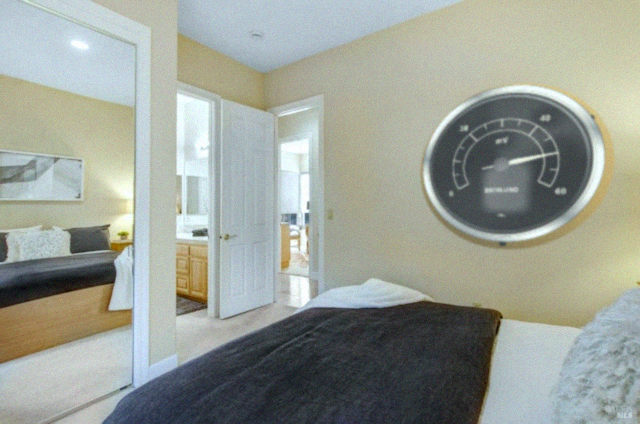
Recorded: 50 mV
